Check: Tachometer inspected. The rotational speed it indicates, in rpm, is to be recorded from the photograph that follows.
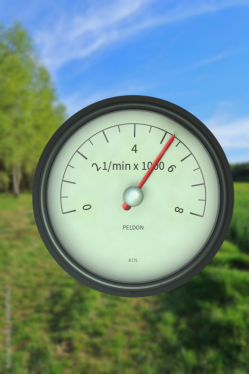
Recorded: 5250 rpm
